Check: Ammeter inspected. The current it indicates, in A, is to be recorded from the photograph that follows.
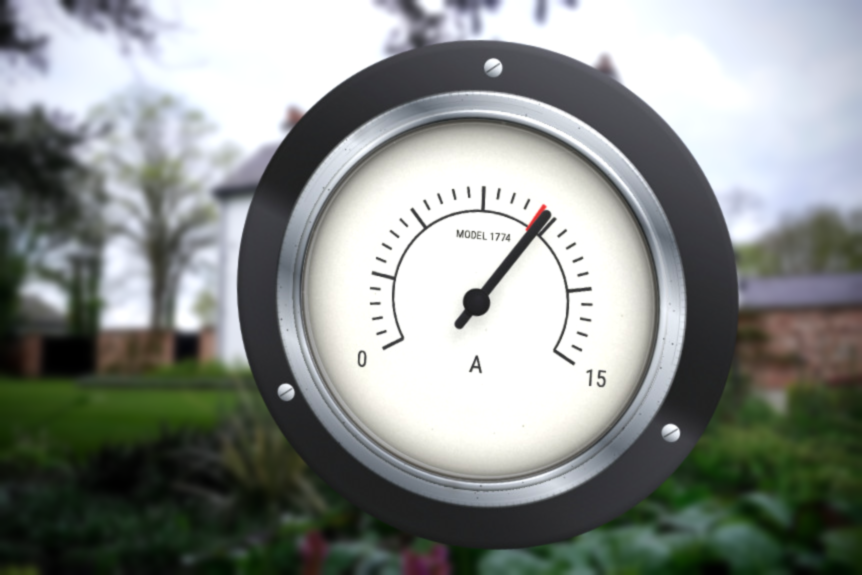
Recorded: 9.75 A
